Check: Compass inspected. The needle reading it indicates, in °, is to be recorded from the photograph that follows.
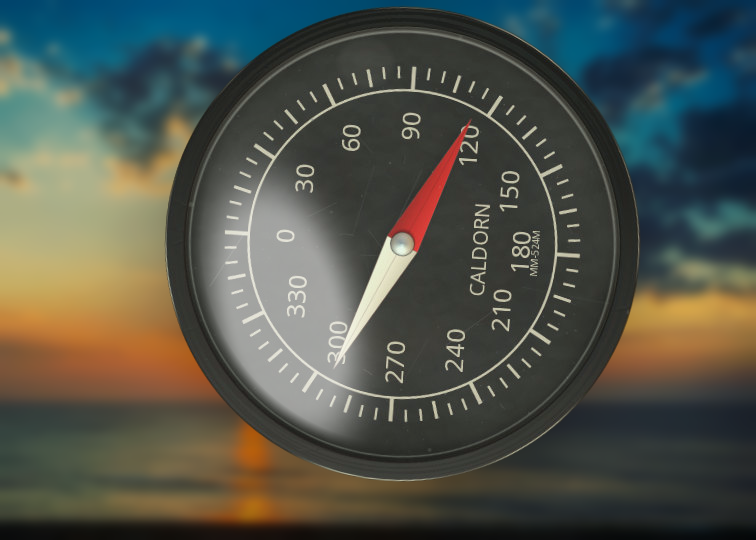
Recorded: 115 °
